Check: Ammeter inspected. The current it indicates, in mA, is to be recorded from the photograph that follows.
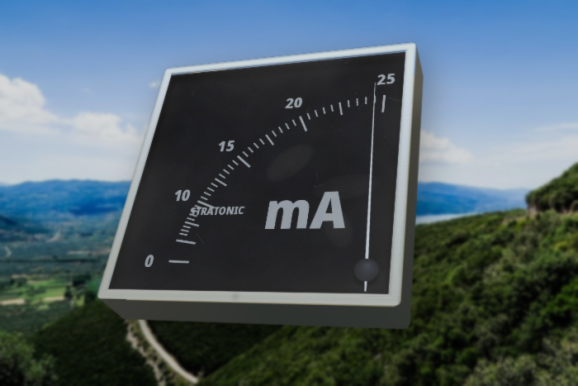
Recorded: 24.5 mA
